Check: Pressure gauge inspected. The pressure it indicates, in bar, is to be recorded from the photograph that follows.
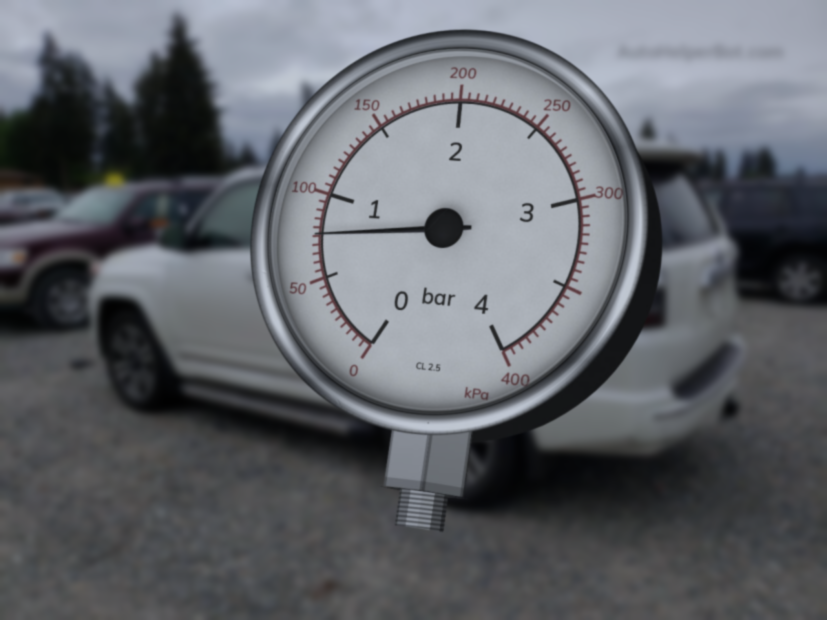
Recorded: 0.75 bar
